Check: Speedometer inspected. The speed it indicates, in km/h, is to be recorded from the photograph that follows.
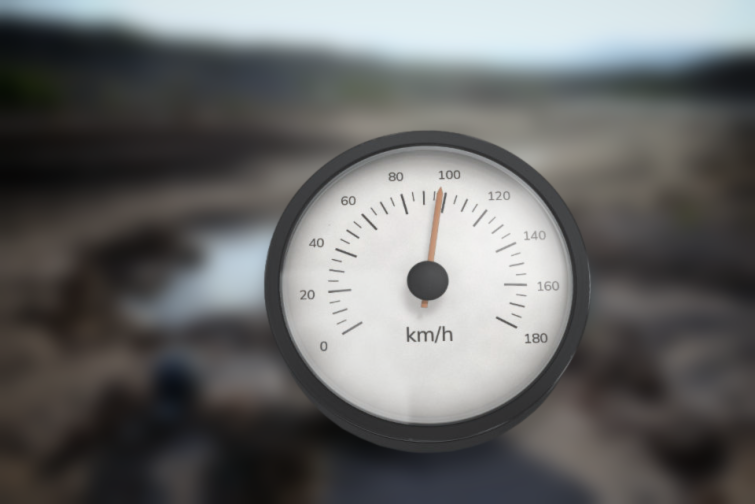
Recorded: 97.5 km/h
